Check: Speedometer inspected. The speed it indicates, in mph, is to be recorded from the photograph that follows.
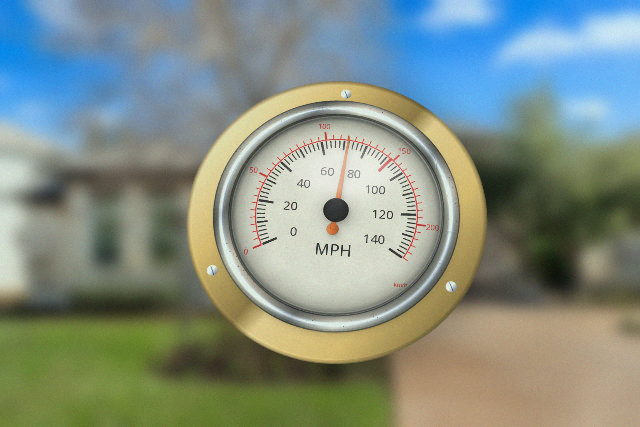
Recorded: 72 mph
